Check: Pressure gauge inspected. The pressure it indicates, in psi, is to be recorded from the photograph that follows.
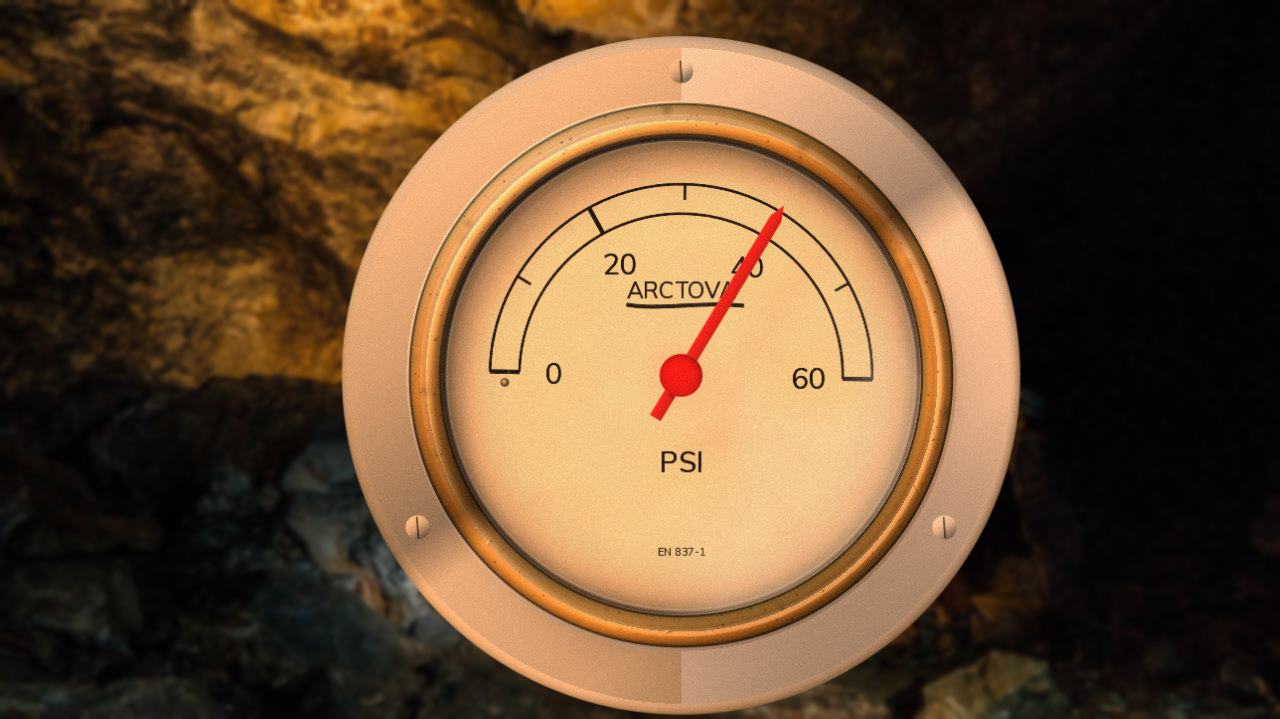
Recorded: 40 psi
